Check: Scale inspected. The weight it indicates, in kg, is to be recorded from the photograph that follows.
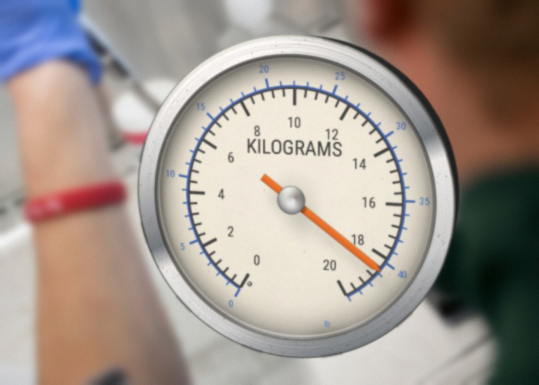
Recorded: 18.4 kg
